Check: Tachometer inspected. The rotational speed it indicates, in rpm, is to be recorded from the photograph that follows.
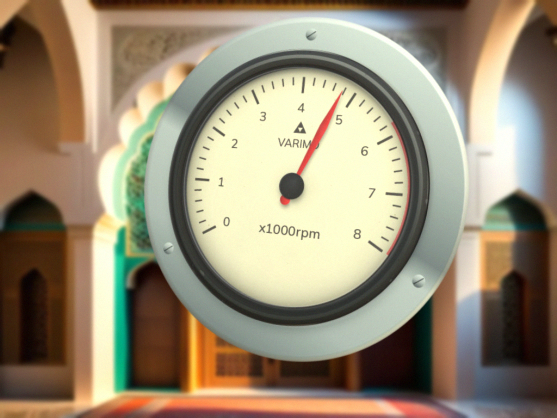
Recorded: 4800 rpm
